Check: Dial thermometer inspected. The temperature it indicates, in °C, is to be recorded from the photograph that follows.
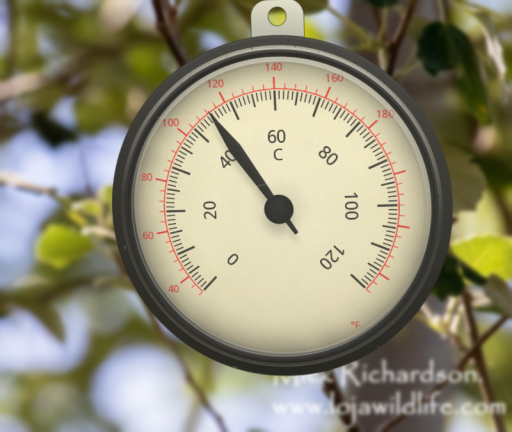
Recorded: 45 °C
